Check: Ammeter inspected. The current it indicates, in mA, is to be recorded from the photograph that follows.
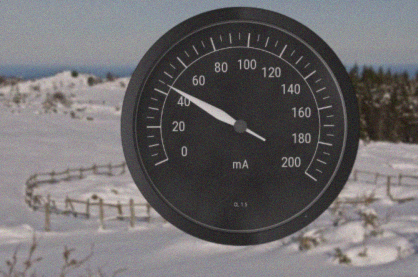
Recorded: 45 mA
